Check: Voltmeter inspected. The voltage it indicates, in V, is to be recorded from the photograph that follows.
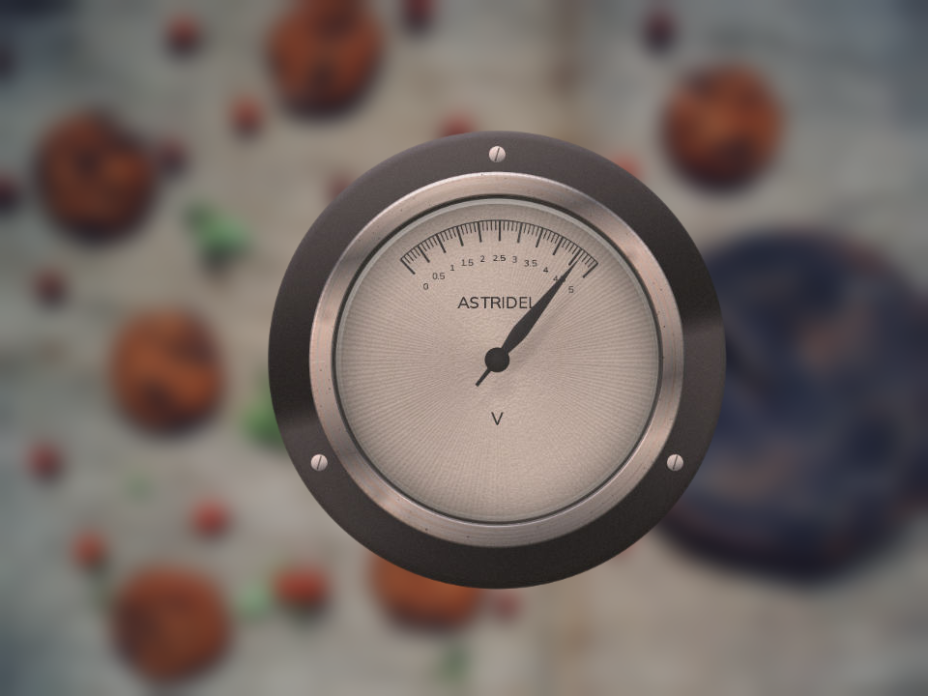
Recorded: 4.6 V
